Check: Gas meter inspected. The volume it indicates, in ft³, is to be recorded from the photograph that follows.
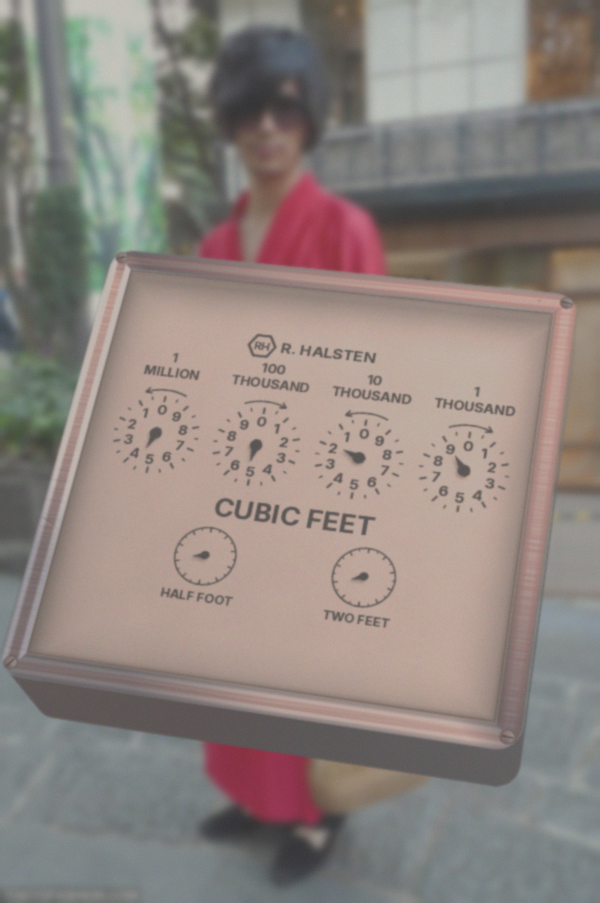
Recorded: 451900 ft³
